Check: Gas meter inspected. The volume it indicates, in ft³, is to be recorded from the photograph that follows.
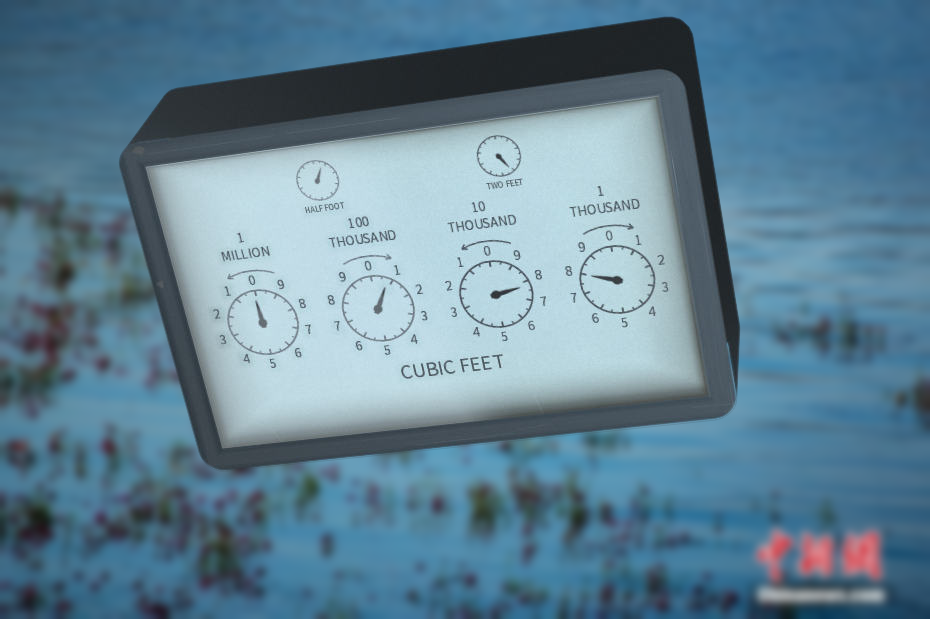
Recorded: 7800 ft³
